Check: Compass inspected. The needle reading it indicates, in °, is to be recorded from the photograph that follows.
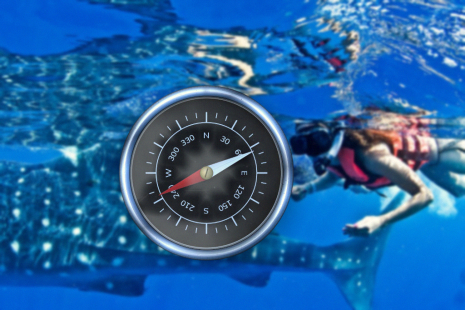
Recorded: 245 °
